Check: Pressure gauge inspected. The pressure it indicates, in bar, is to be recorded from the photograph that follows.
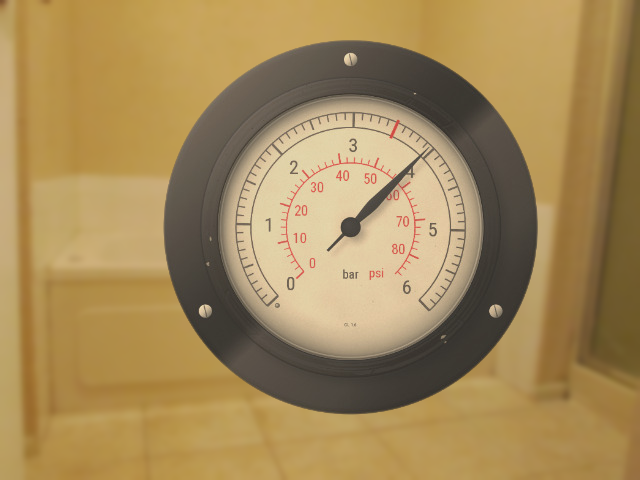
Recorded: 3.95 bar
